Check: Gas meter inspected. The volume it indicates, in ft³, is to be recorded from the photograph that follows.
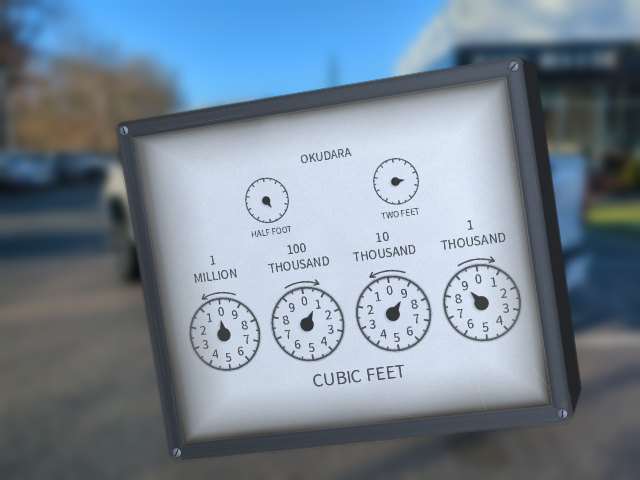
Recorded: 8900 ft³
